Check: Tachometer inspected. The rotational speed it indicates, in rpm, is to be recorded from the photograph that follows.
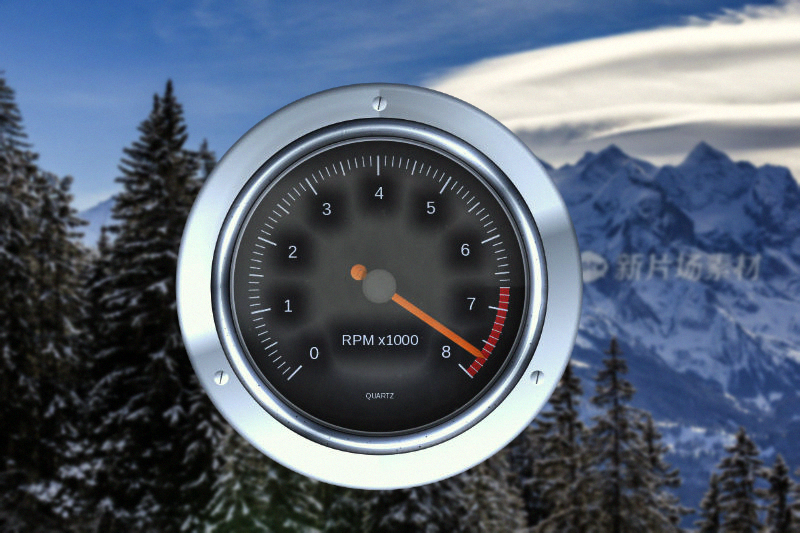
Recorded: 7700 rpm
